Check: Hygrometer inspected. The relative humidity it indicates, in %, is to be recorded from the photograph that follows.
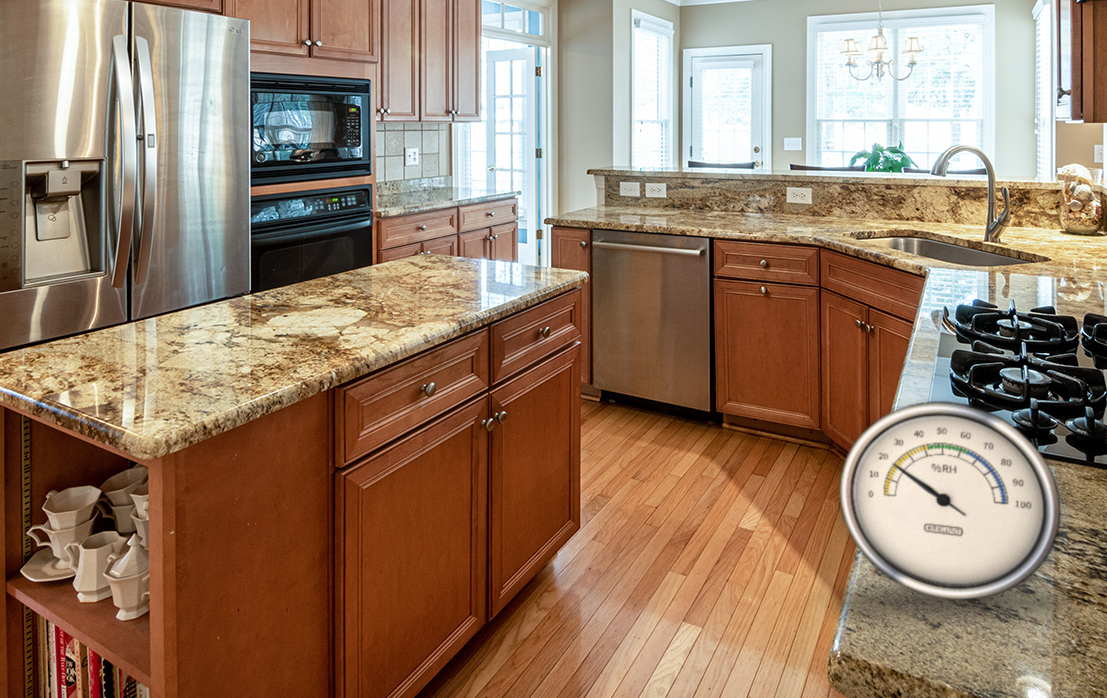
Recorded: 20 %
